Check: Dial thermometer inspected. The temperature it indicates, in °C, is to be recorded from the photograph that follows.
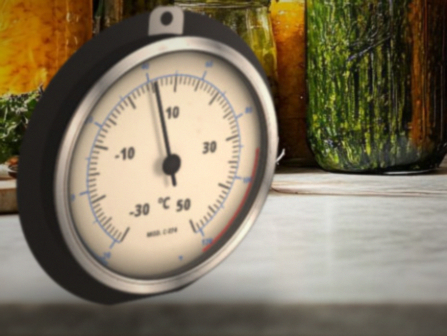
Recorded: 5 °C
